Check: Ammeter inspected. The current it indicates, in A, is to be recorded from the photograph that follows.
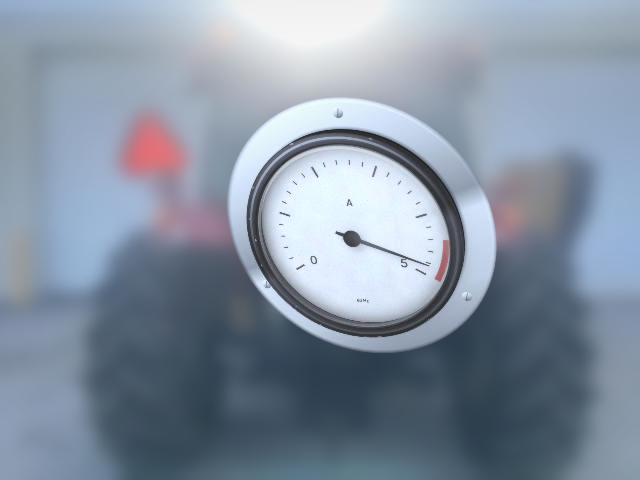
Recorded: 4.8 A
